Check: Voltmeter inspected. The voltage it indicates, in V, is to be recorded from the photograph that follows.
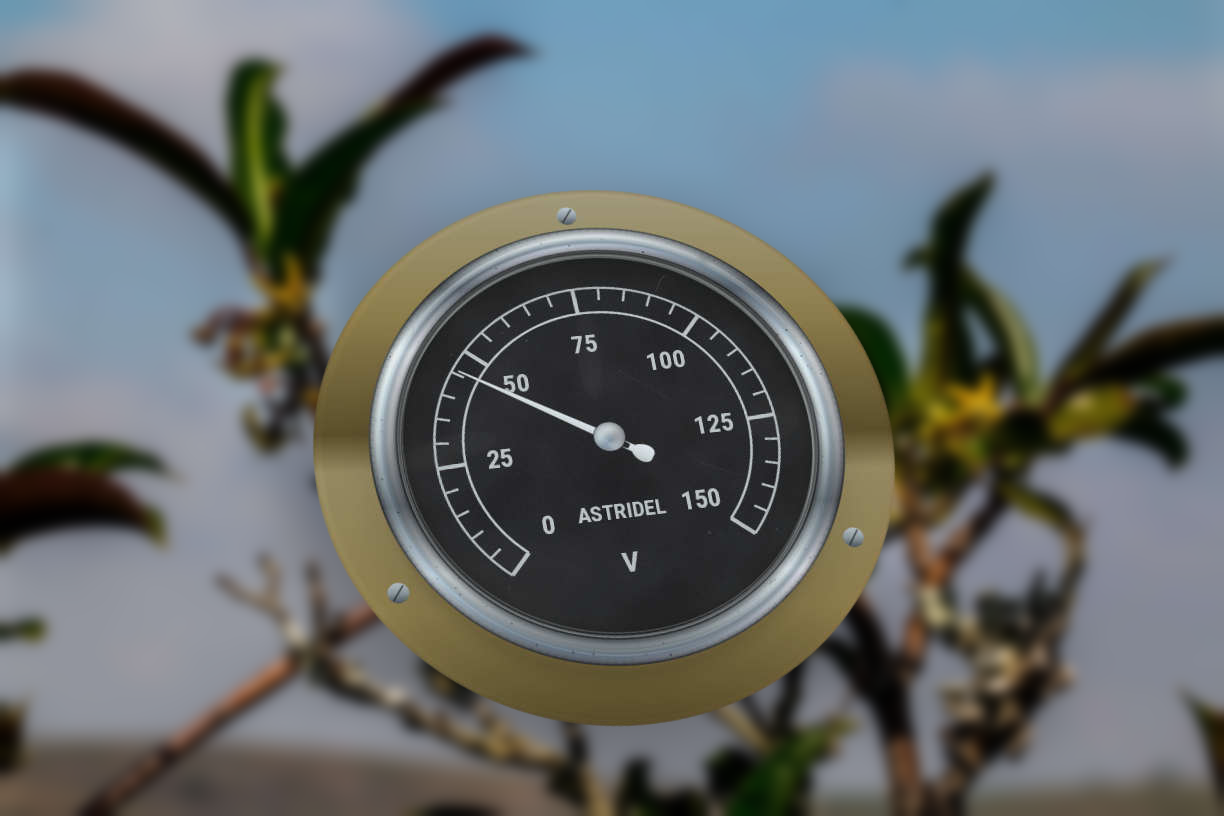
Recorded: 45 V
